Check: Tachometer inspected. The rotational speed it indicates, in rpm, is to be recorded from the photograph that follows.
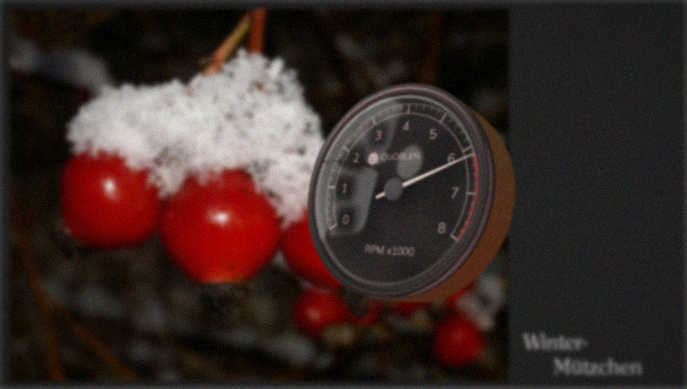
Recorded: 6200 rpm
